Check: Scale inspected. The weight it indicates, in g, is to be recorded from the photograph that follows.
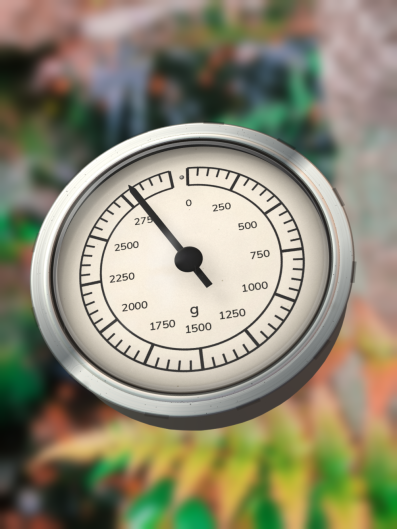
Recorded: 2800 g
